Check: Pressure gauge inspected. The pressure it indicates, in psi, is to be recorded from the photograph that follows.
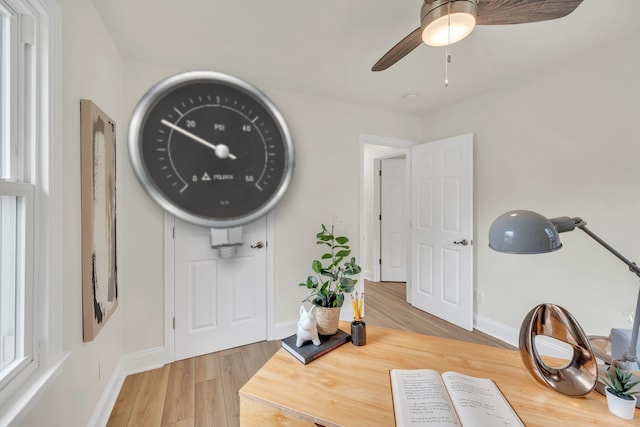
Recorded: 16 psi
